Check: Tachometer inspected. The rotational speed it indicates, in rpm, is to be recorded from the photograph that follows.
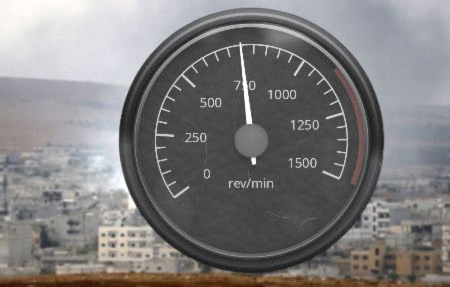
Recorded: 750 rpm
